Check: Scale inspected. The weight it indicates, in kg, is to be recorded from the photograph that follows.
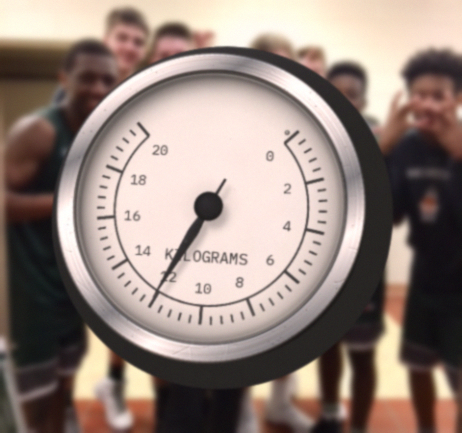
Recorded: 12 kg
